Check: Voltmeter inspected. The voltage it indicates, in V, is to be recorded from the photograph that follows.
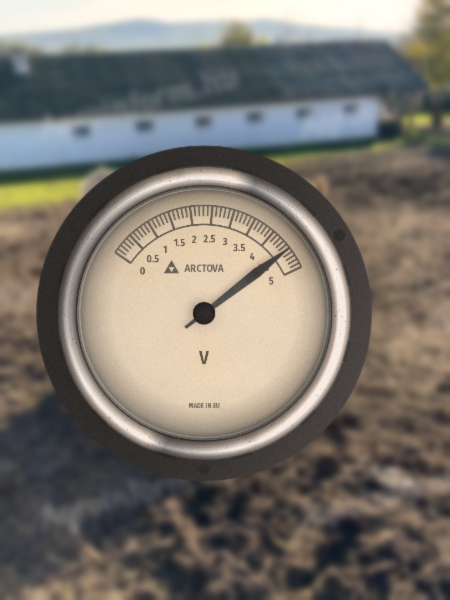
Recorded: 4.5 V
